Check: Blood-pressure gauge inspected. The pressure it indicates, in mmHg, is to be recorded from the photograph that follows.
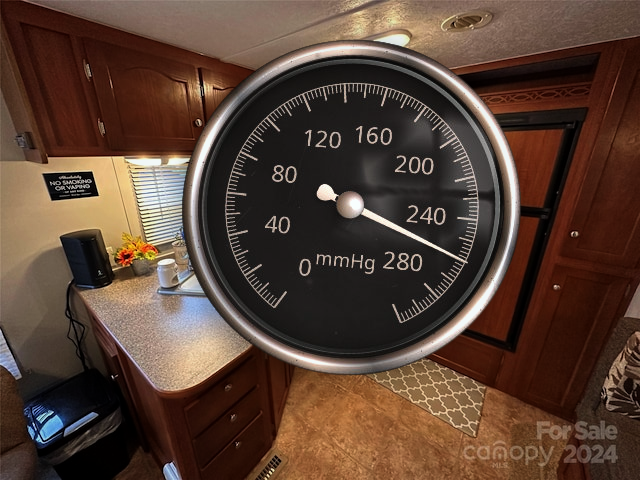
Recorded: 260 mmHg
